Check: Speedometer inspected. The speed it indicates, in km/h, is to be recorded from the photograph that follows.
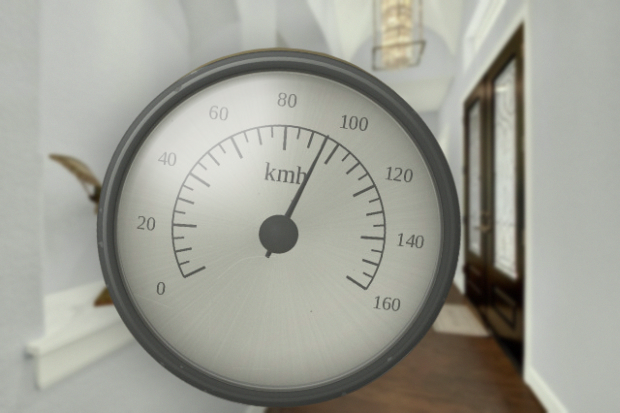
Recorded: 95 km/h
